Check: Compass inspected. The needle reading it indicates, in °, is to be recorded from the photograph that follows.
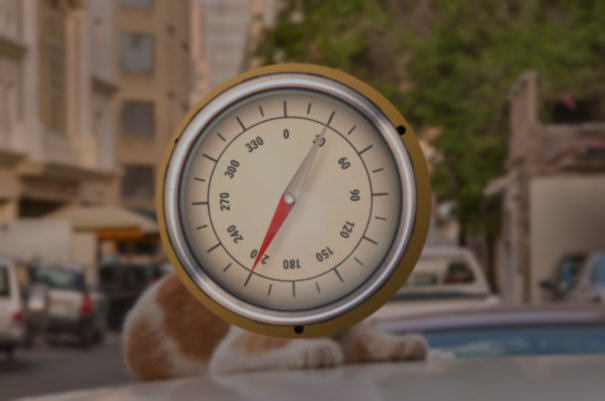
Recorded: 210 °
